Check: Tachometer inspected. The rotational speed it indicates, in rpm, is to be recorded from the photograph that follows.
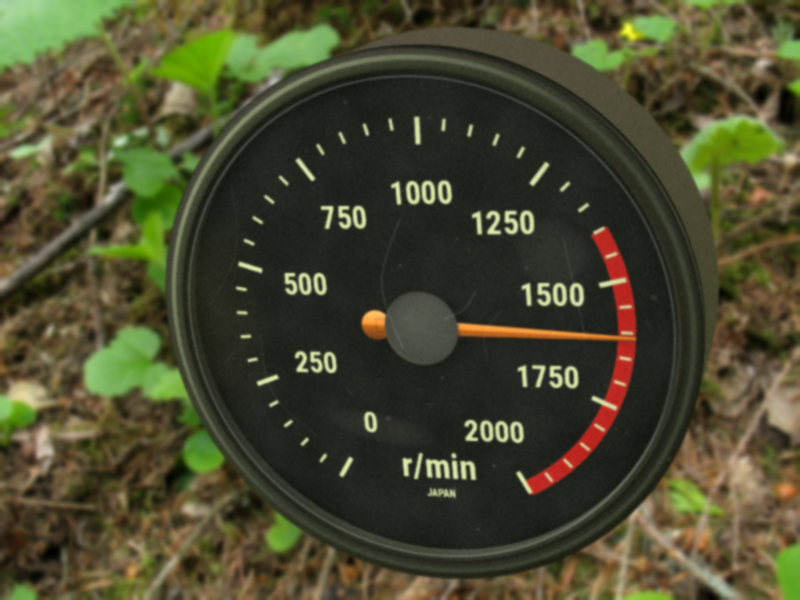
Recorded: 1600 rpm
